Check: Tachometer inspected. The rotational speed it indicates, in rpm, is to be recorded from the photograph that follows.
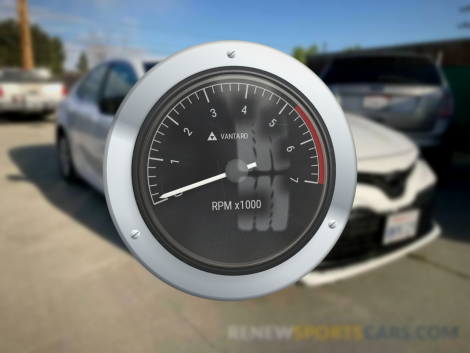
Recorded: 100 rpm
